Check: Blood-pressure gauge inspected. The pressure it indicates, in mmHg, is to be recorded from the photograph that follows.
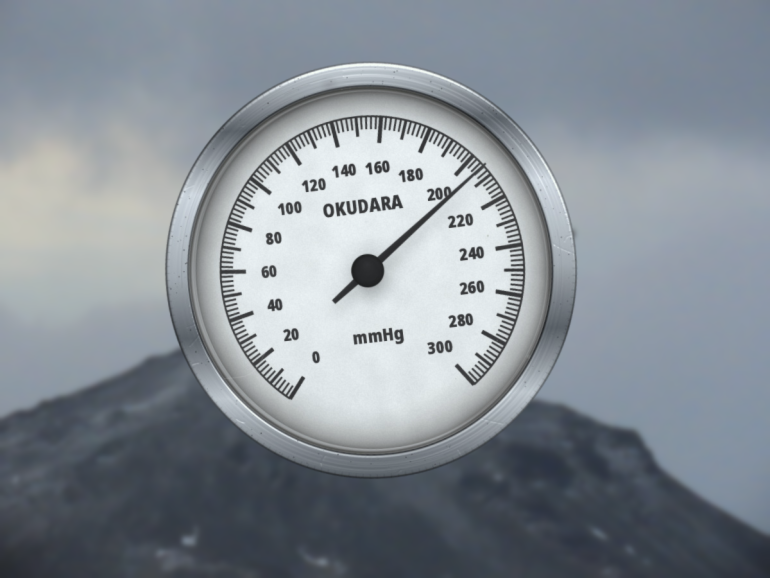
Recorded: 206 mmHg
